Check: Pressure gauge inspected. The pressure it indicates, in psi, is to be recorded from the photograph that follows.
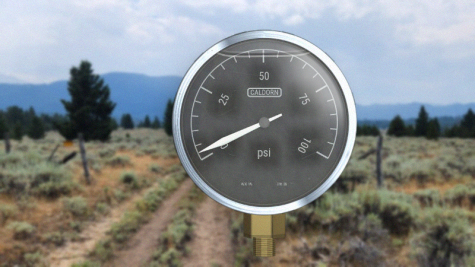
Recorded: 2.5 psi
